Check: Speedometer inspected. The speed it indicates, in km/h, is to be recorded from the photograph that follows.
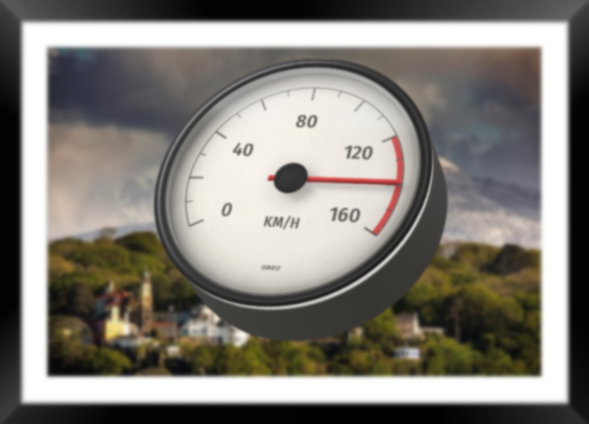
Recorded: 140 km/h
